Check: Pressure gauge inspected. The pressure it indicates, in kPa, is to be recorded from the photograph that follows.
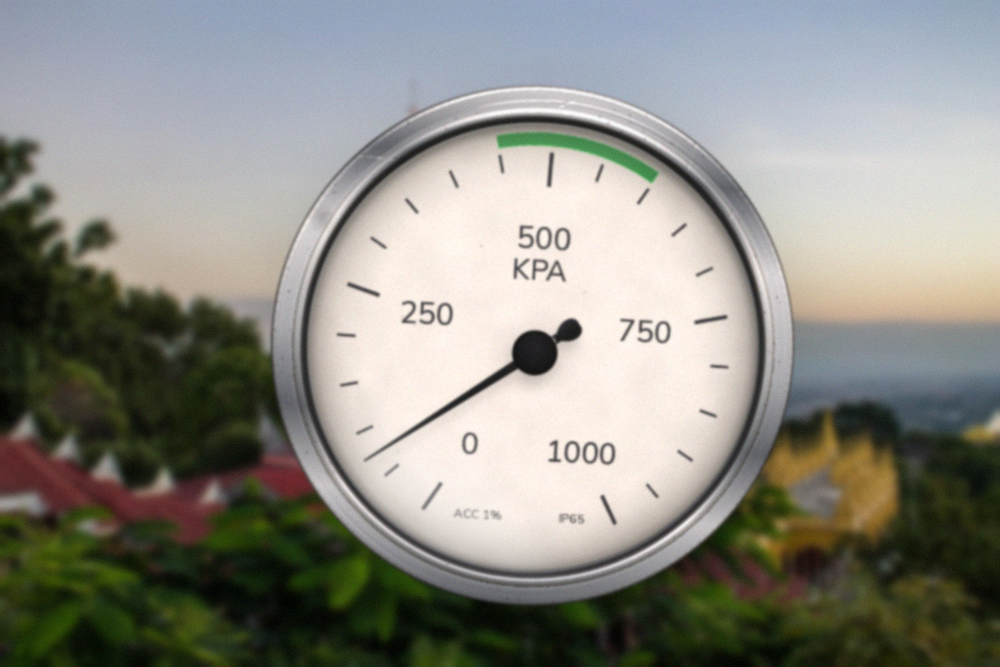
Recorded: 75 kPa
